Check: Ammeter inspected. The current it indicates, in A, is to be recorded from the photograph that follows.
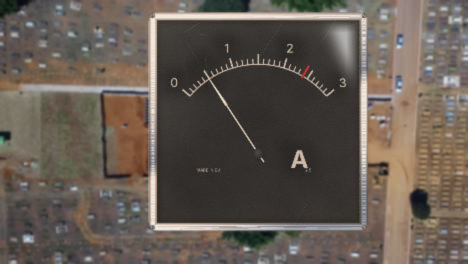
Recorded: 0.5 A
